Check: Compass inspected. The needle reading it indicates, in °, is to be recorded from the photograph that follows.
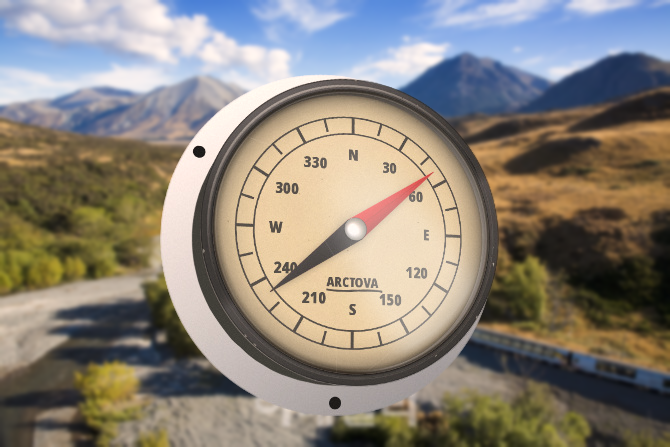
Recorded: 52.5 °
